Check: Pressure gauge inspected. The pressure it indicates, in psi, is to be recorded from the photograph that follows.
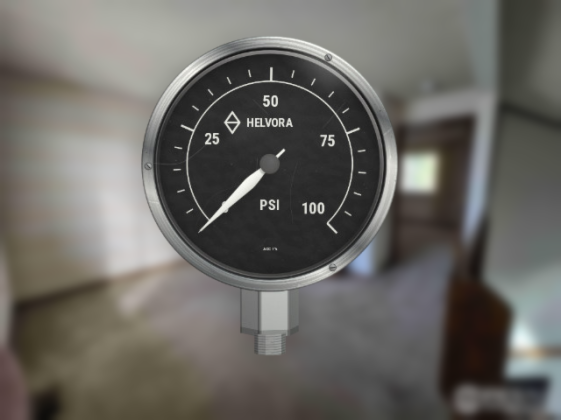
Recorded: 0 psi
